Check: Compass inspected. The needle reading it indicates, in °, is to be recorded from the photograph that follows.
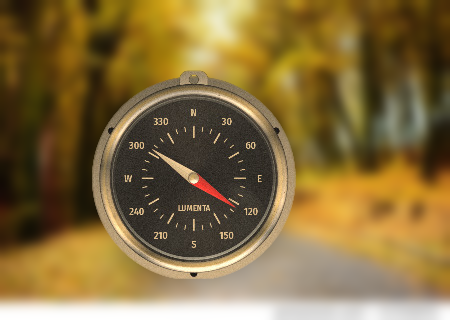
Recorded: 125 °
